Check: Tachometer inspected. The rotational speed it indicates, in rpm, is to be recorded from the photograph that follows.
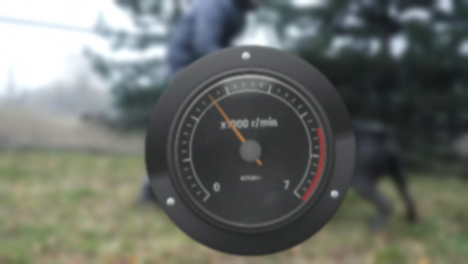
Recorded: 2600 rpm
